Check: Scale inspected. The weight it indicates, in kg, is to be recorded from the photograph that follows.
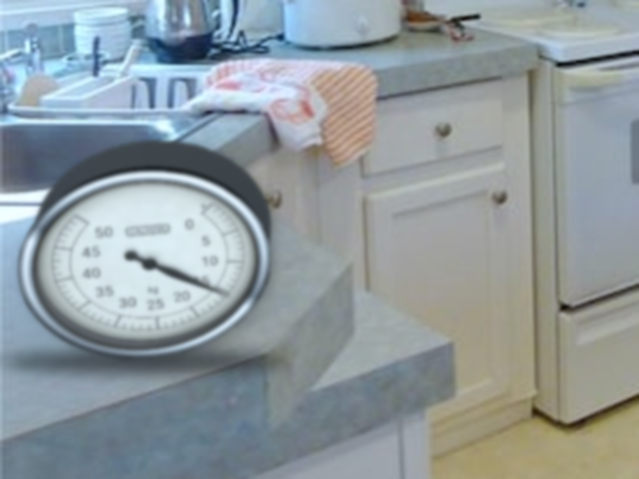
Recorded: 15 kg
